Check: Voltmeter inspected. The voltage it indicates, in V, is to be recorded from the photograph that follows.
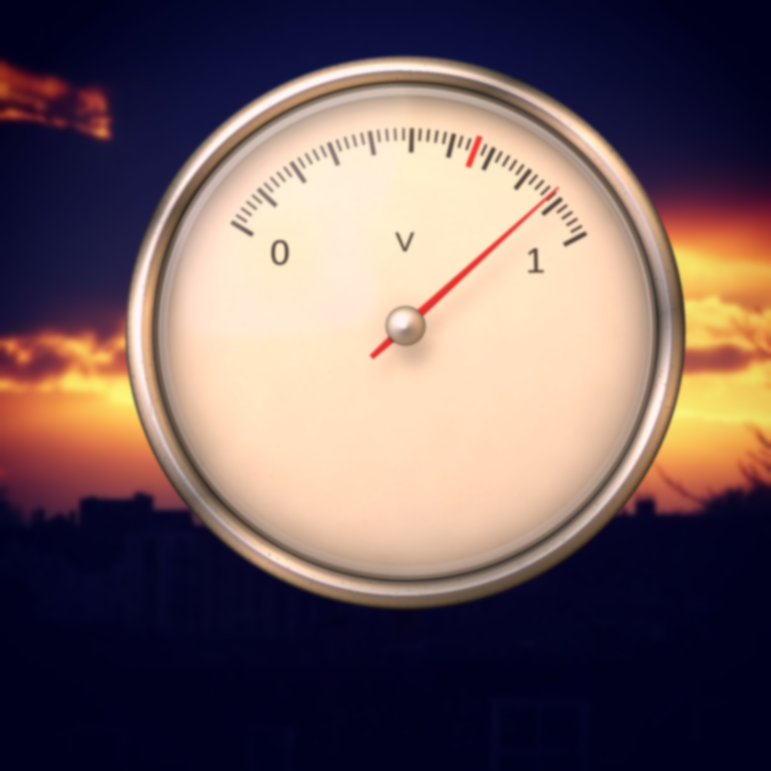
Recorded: 0.88 V
